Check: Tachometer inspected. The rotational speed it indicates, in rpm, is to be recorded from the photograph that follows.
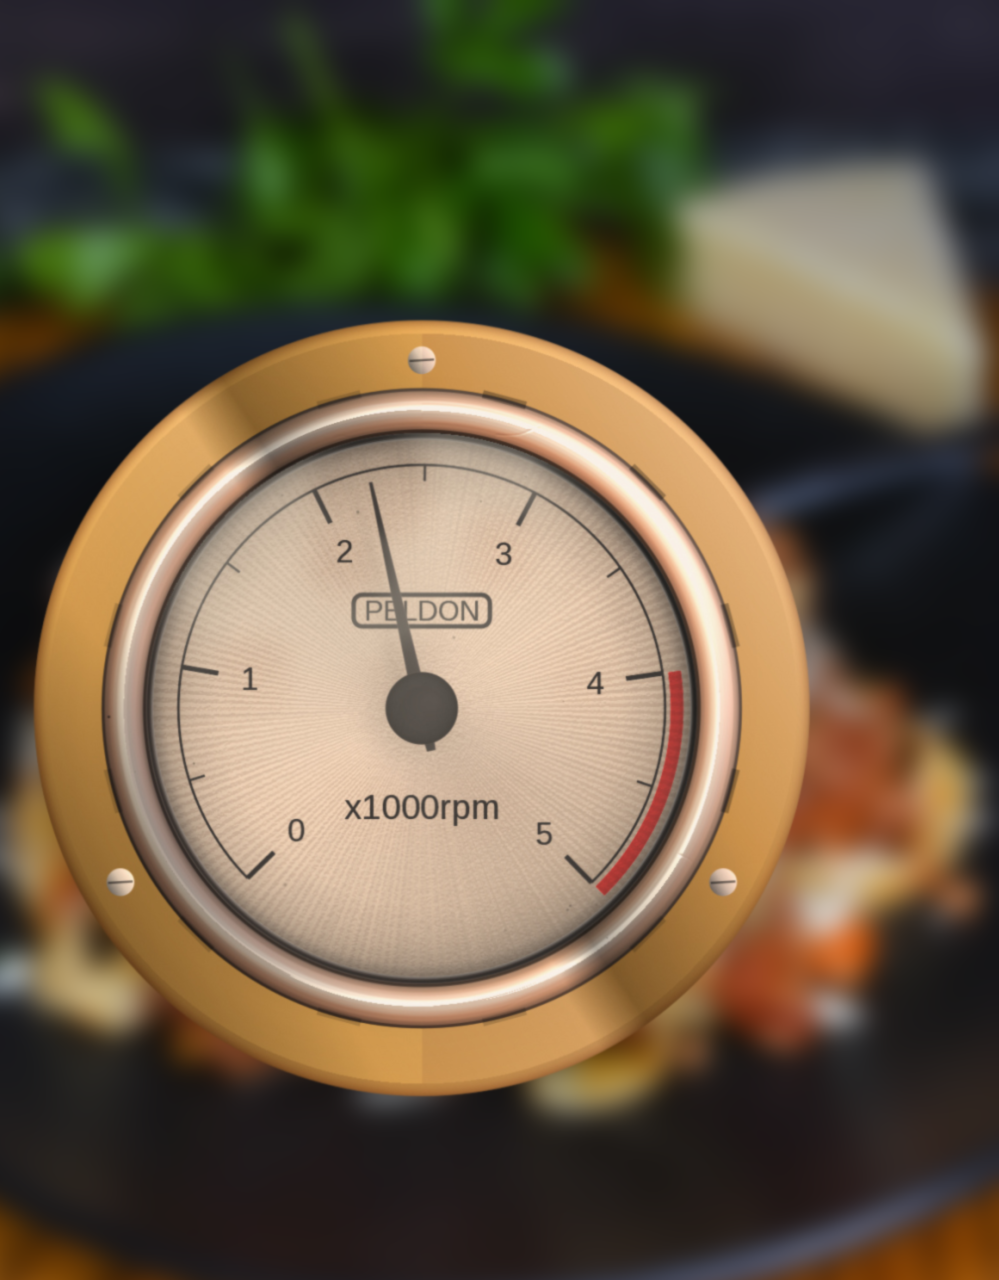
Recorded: 2250 rpm
